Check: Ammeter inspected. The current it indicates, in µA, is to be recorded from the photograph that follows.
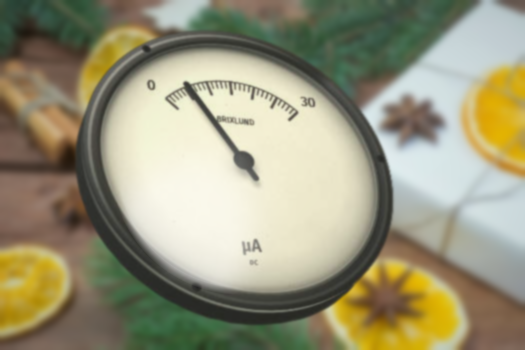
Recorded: 5 µA
